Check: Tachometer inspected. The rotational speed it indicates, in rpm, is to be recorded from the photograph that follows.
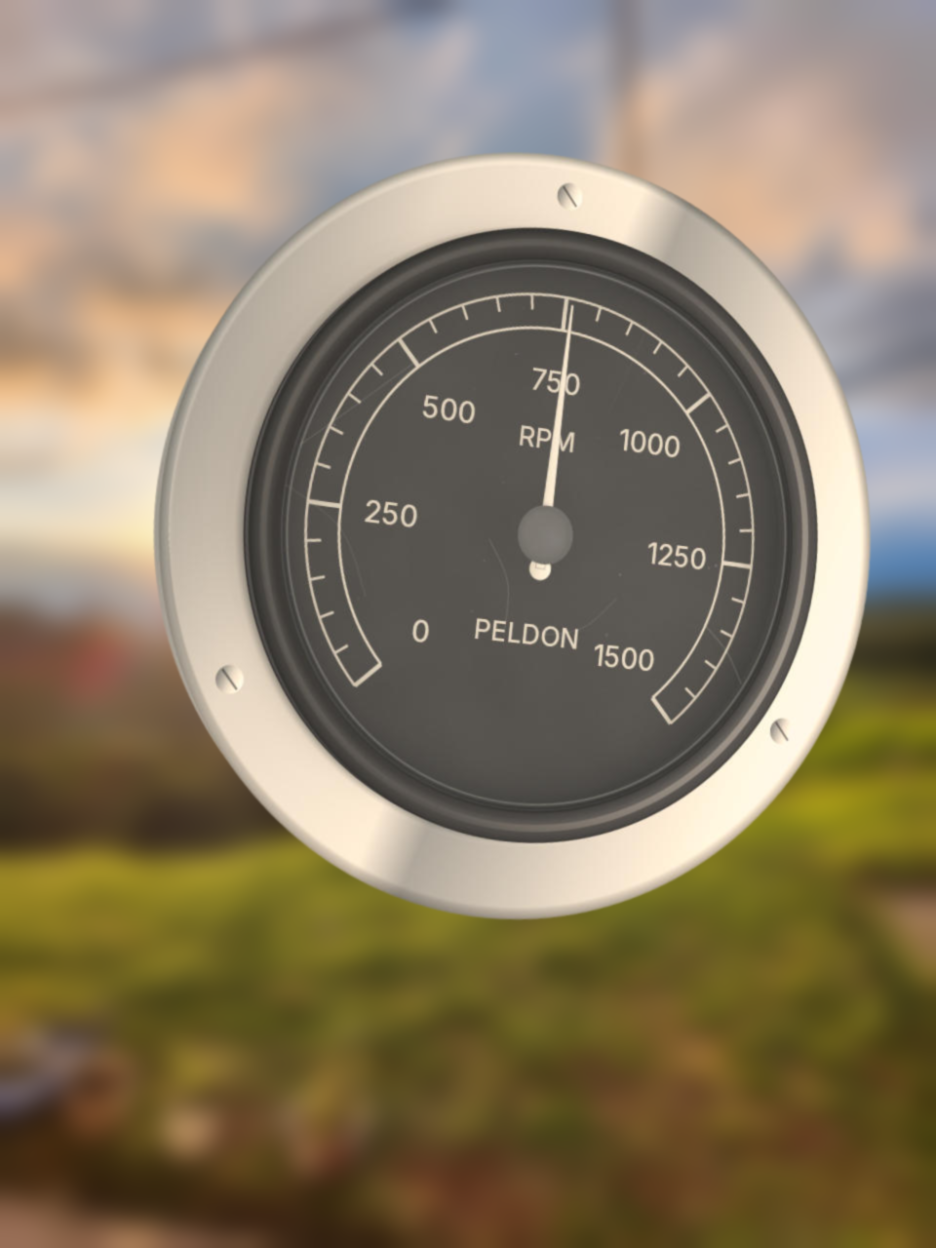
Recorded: 750 rpm
